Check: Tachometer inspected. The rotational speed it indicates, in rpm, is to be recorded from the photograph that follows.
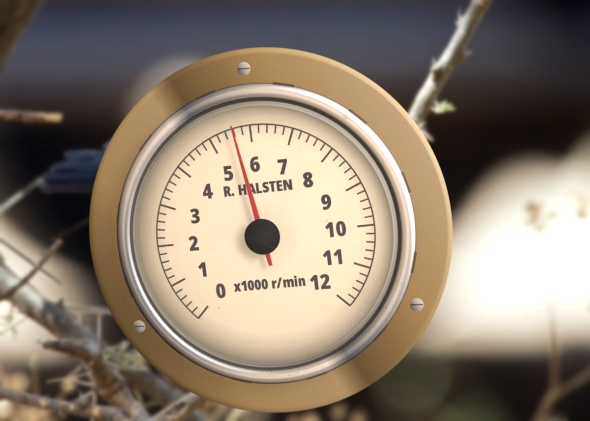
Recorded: 5600 rpm
